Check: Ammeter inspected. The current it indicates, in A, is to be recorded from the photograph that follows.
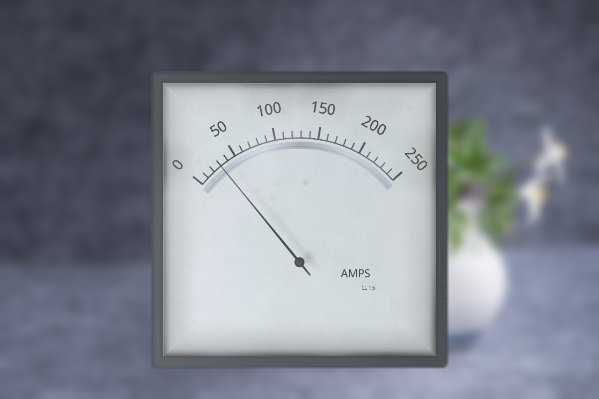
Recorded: 30 A
